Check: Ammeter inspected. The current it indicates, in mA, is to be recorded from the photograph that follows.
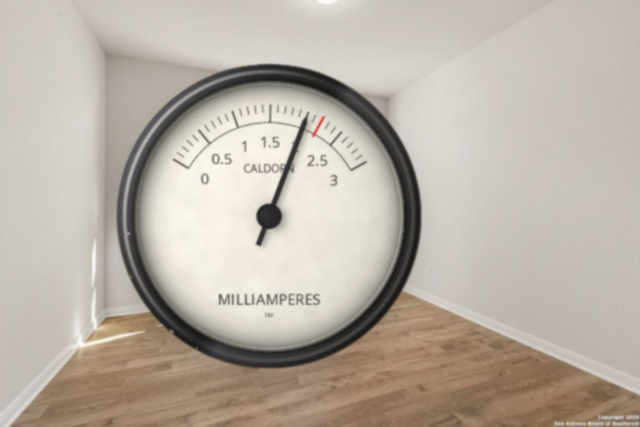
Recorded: 2 mA
